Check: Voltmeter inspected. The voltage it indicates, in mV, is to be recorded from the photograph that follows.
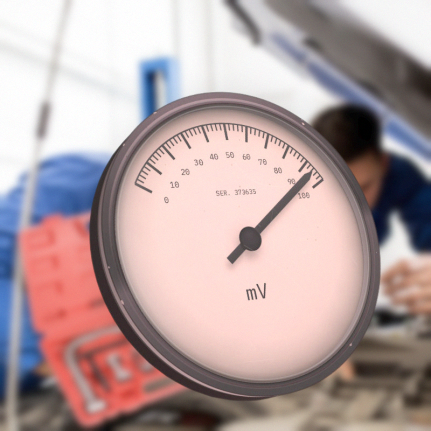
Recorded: 94 mV
